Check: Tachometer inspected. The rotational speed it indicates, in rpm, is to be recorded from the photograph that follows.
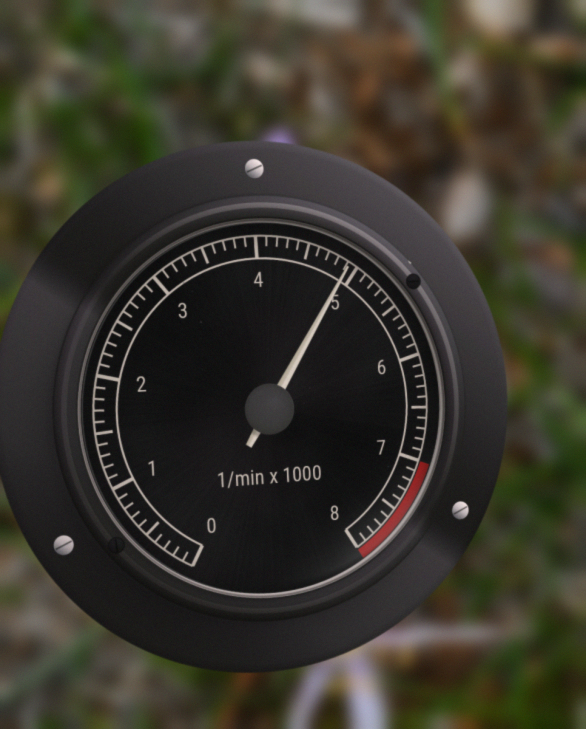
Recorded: 4900 rpm
